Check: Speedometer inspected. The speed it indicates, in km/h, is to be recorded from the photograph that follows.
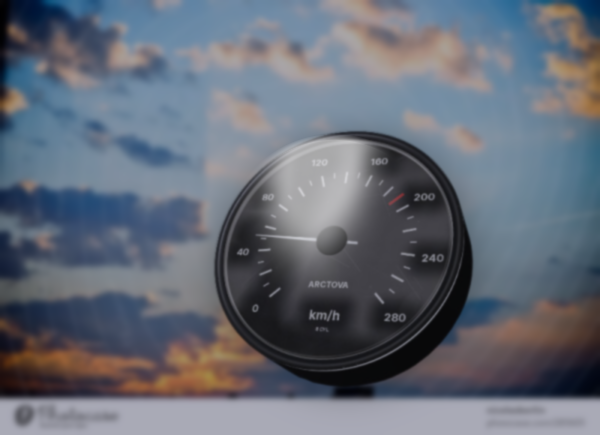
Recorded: 50 km/h
